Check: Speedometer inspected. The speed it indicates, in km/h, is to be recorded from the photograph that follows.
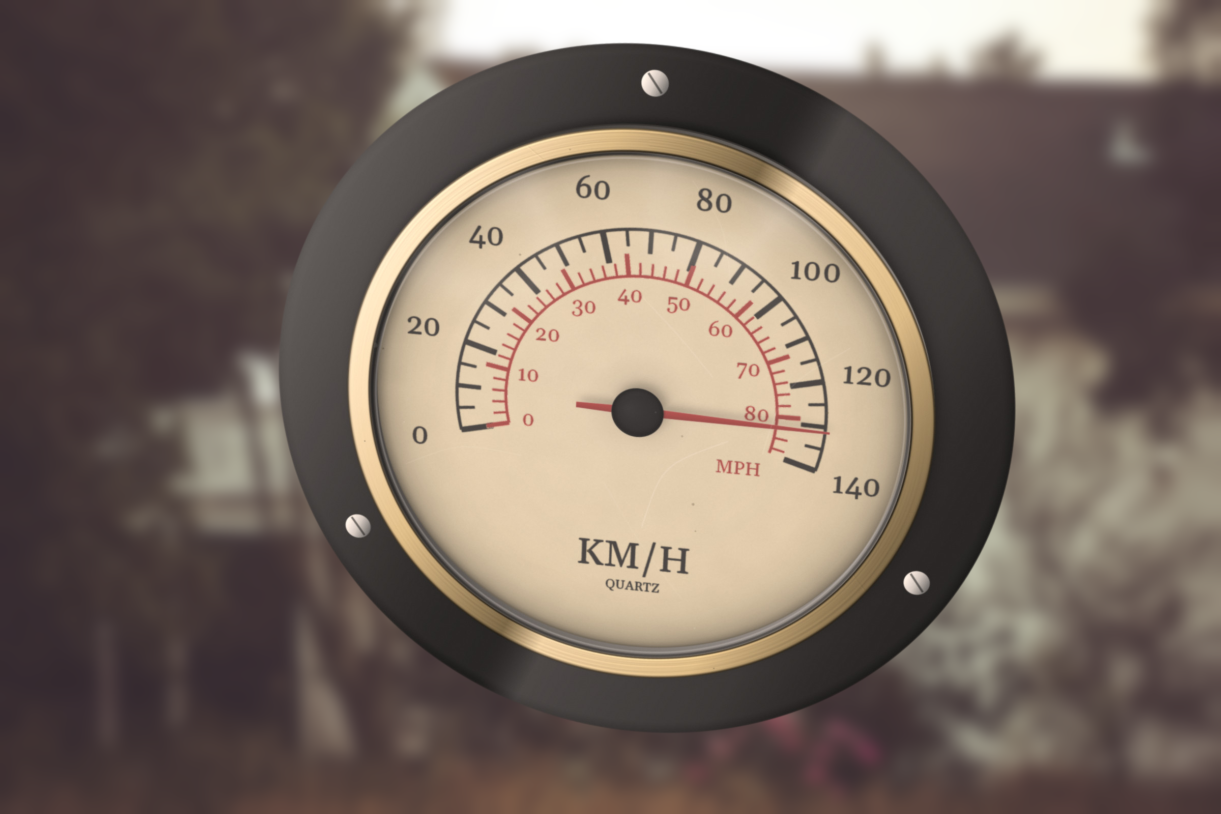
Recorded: 130 km/h
